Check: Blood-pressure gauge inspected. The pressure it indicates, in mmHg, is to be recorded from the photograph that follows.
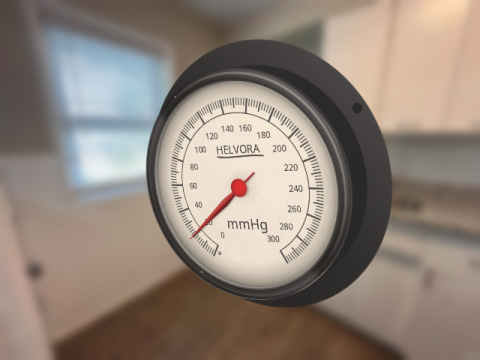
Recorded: 20 mmHg
